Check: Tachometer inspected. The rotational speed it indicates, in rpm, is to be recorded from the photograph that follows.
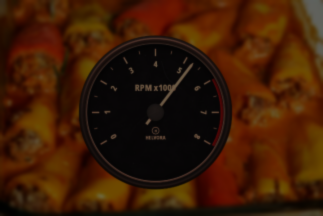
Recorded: 5250 rpm
